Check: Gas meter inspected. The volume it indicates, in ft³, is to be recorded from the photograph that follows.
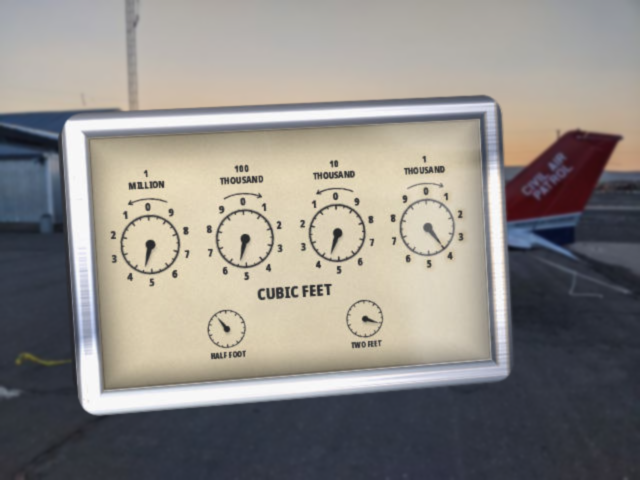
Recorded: 454400 ft³
